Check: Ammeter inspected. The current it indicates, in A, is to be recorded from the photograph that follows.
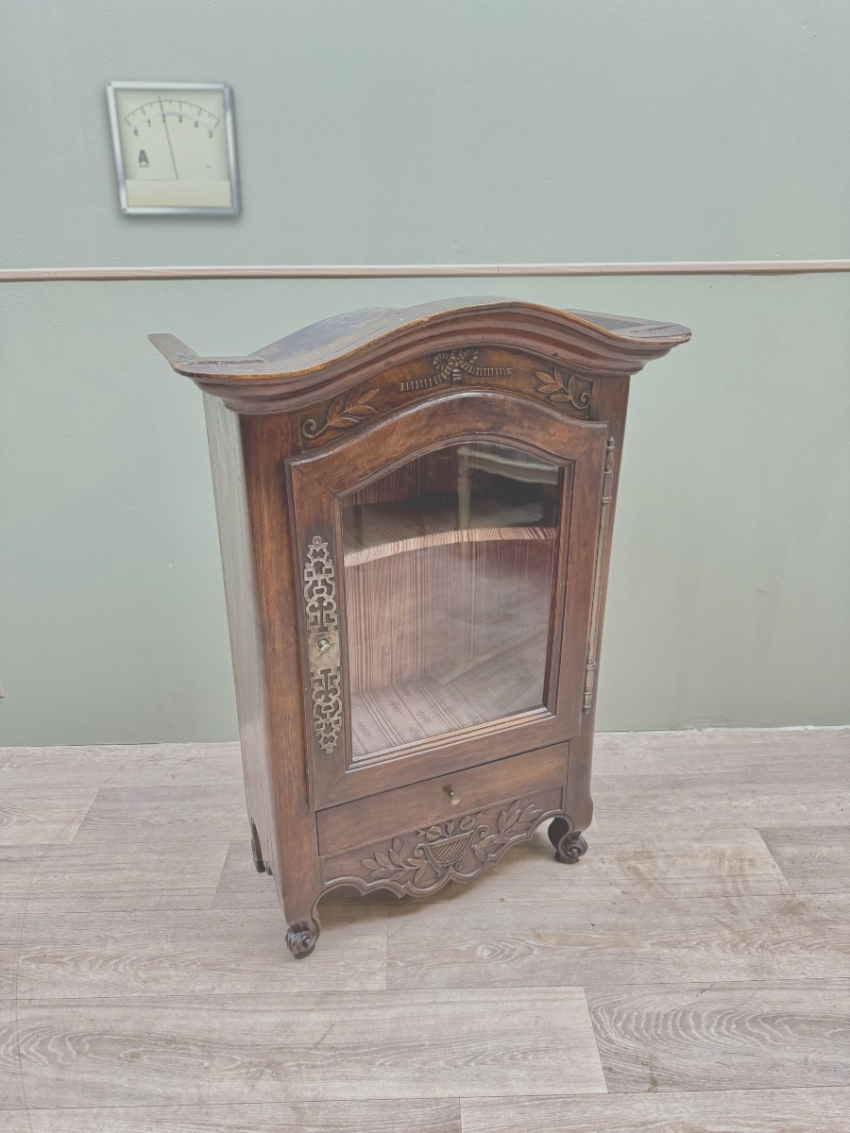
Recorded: 2 A
